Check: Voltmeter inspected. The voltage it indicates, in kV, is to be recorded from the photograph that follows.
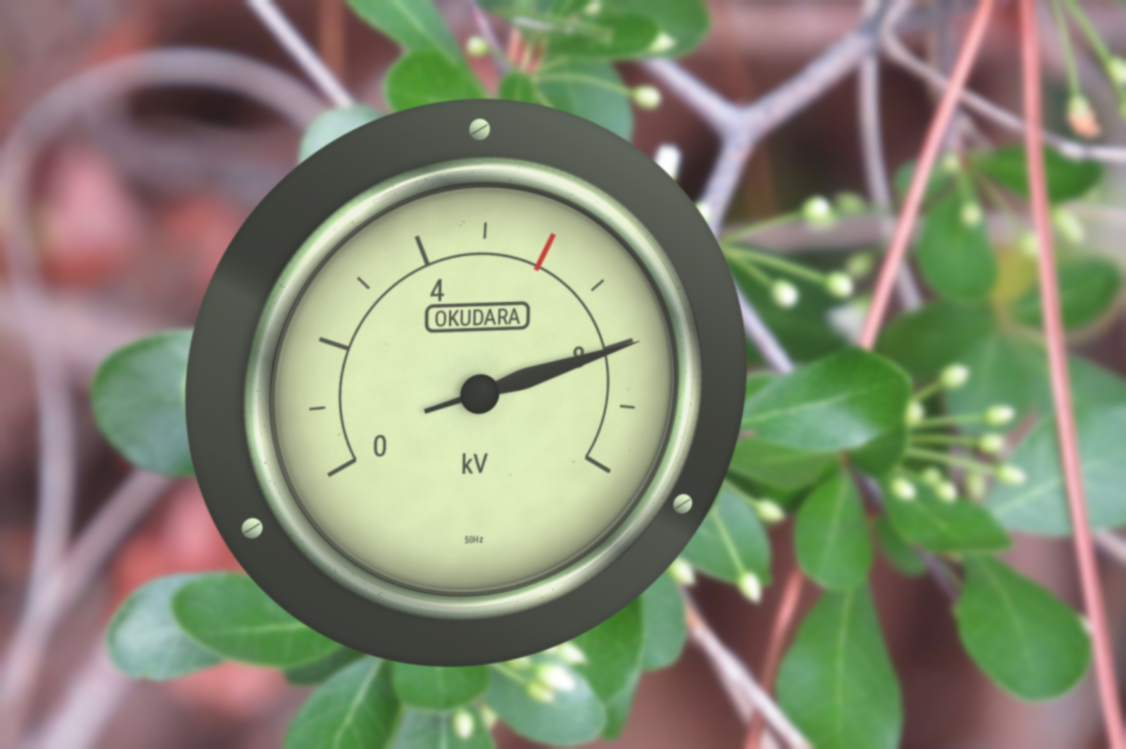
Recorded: 8 kV
